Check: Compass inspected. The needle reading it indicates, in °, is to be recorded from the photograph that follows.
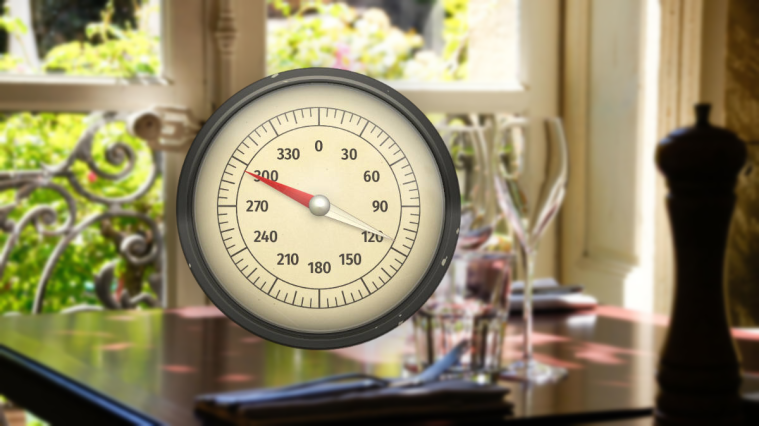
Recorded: 295 °
